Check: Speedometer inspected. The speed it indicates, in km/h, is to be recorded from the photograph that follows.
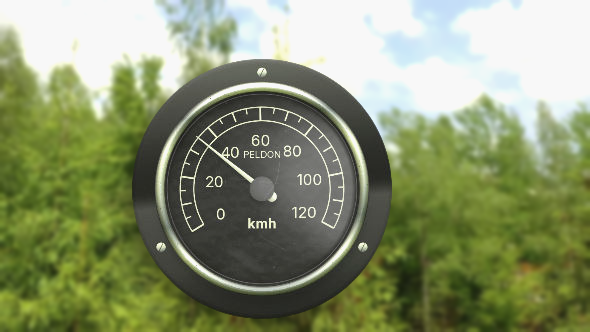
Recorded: 35 km/h
